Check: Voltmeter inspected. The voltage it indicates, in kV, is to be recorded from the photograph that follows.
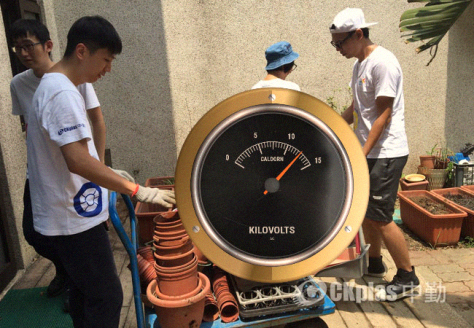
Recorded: 12.5 kV
